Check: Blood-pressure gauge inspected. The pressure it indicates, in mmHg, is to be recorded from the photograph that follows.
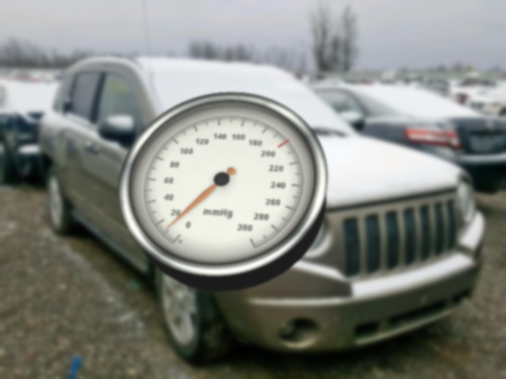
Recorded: 10 mmHg
